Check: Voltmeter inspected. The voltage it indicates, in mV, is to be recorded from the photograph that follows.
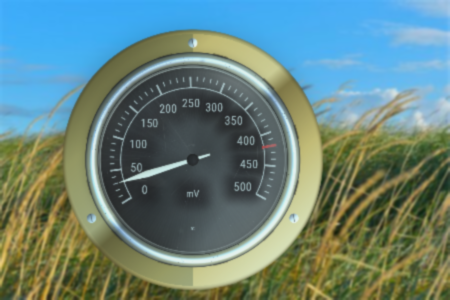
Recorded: 30 mV
